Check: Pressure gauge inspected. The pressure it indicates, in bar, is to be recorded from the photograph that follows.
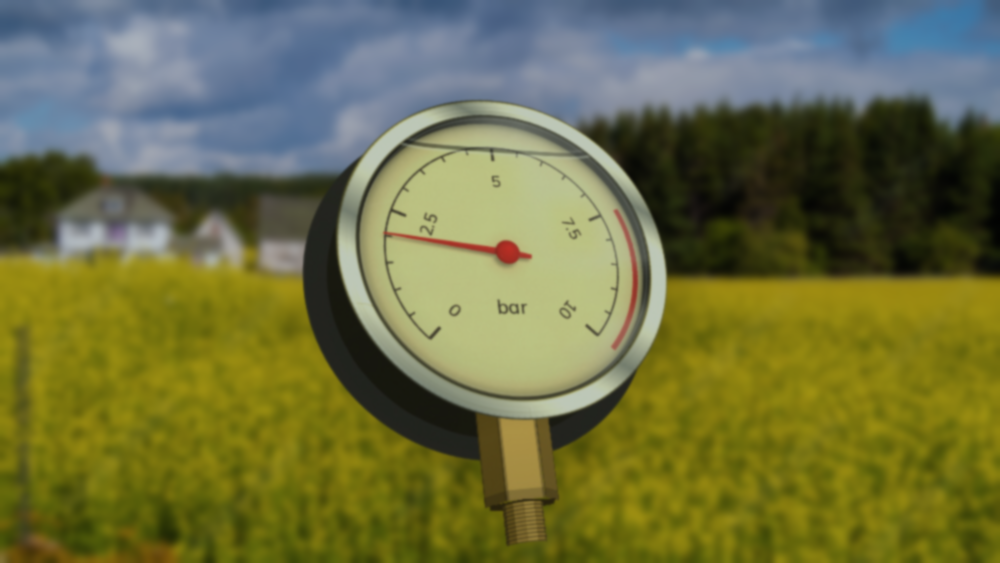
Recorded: 2 bar
